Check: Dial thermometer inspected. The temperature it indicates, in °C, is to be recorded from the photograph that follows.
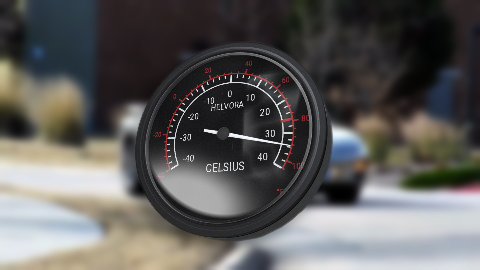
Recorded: 34 °C
